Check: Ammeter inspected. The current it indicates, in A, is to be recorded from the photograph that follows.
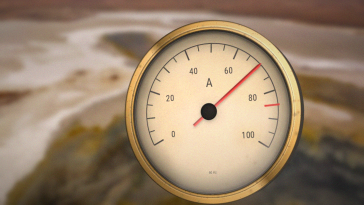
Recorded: 70 A
